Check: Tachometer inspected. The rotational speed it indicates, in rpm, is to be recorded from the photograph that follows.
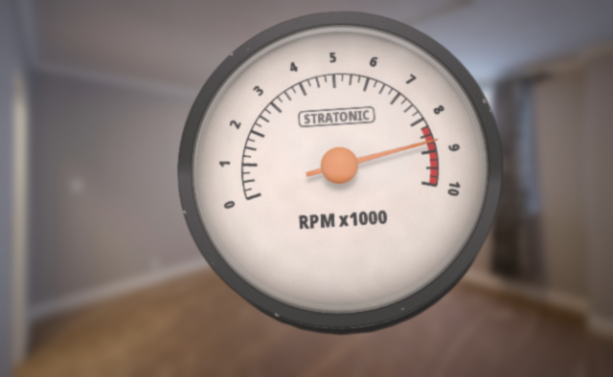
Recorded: 8750 rpm
